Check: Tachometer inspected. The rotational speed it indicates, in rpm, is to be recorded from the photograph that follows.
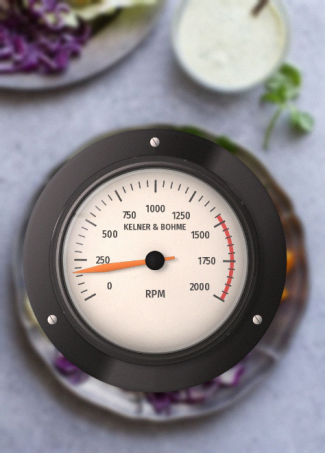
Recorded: 175 rpm
